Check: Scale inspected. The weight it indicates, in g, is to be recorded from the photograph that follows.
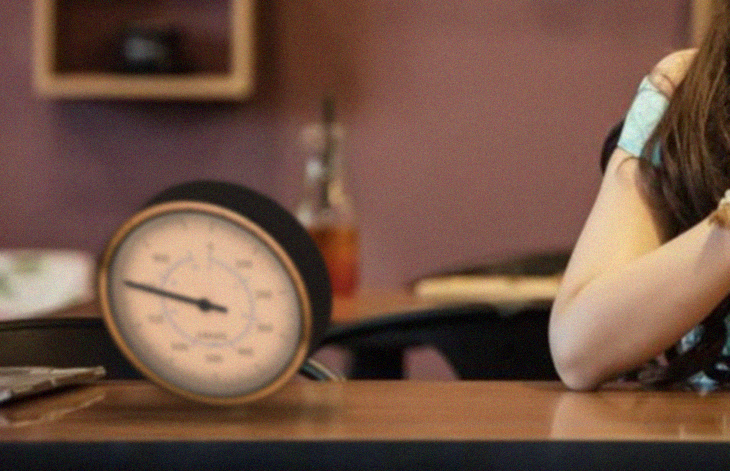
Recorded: 800 g
